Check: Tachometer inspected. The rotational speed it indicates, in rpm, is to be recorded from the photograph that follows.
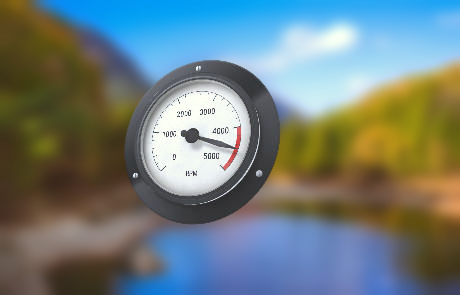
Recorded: 4500 rpm
